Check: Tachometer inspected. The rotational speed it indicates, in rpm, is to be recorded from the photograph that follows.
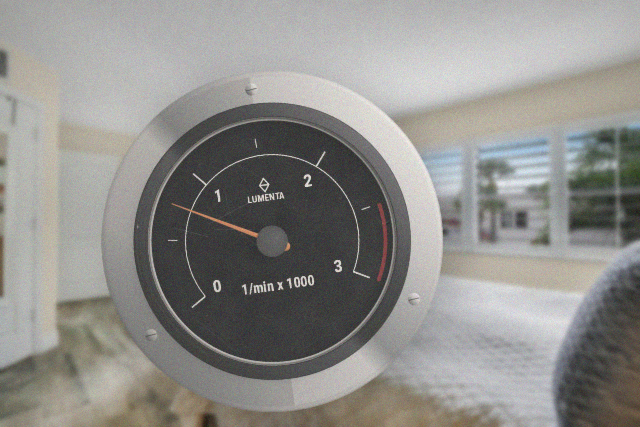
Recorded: 750 rpm
